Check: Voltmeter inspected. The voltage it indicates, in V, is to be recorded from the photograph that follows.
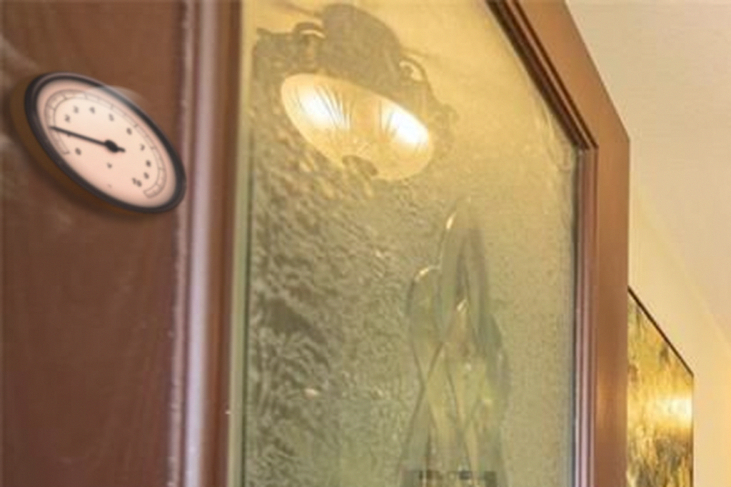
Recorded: 1 V
